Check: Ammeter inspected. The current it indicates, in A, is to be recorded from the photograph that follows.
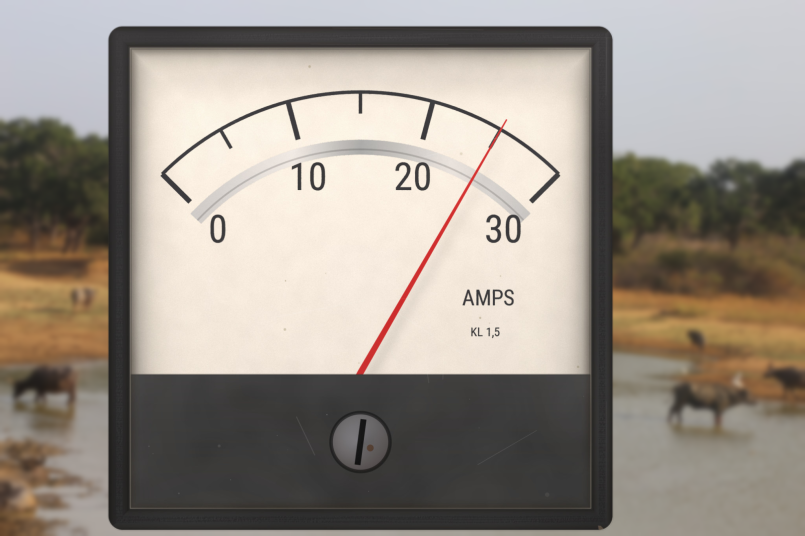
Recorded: 25 A
